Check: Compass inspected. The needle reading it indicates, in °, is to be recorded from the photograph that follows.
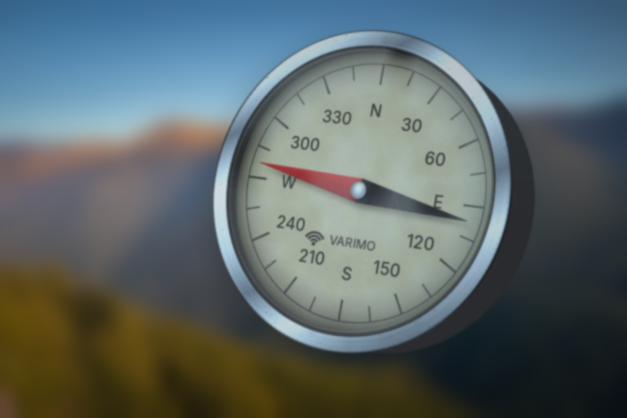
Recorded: 277.5 °
